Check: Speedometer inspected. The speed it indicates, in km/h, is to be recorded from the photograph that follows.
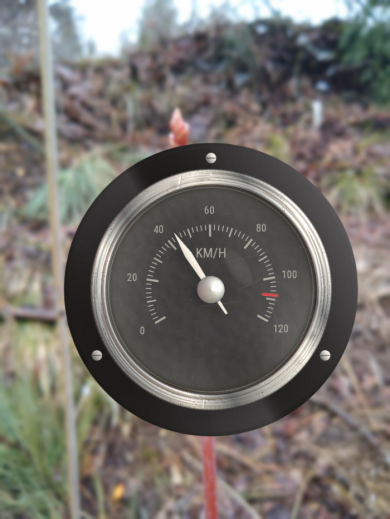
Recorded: 44 km/h
